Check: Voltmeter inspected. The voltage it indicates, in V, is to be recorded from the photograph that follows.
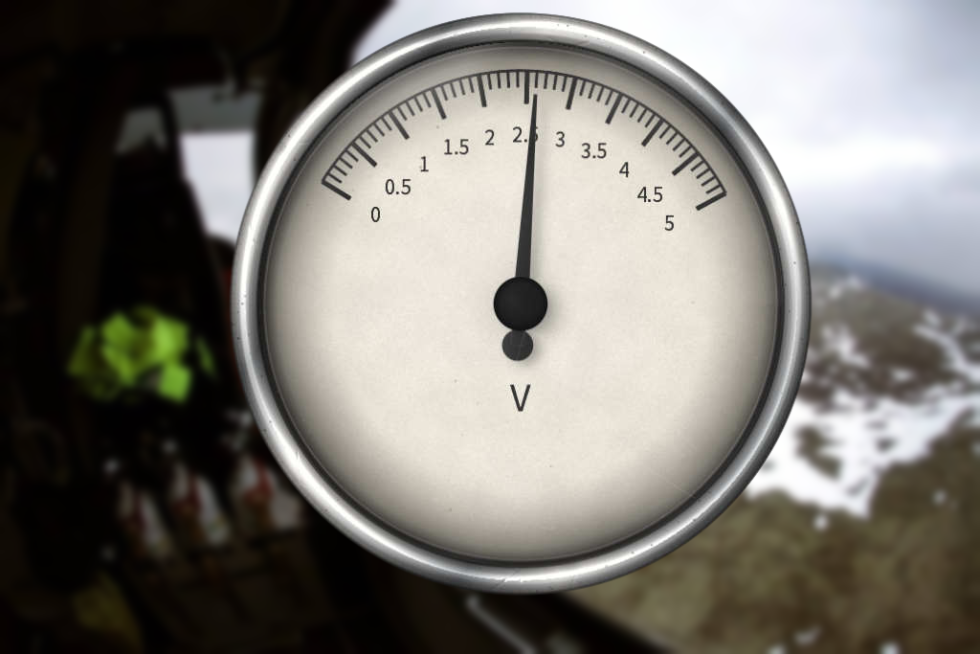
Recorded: 2.6 V
